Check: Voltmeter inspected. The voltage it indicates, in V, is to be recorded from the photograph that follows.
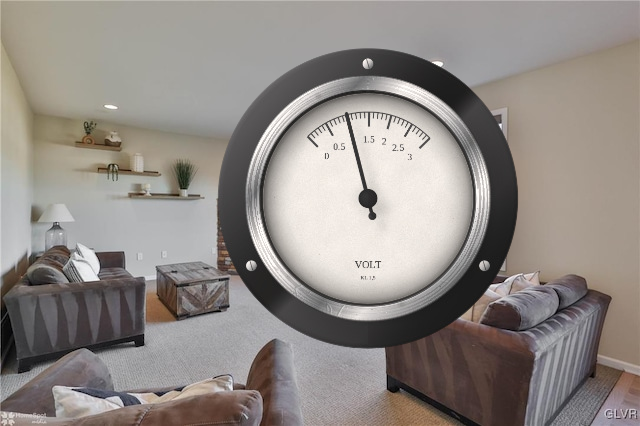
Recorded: 1 V
